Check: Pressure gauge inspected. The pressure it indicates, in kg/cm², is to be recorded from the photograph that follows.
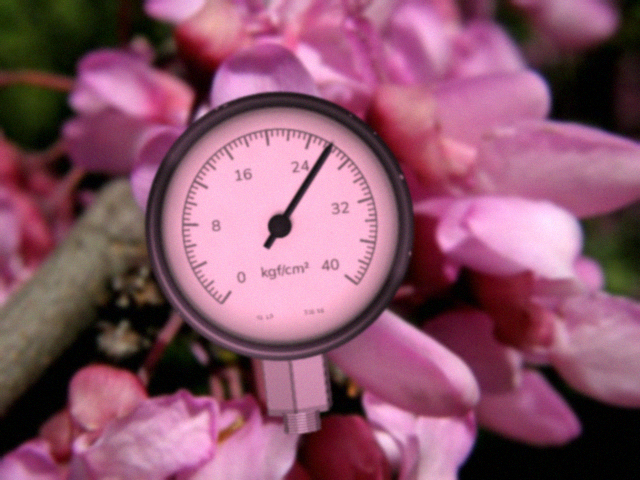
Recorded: 26 kg/cm²
